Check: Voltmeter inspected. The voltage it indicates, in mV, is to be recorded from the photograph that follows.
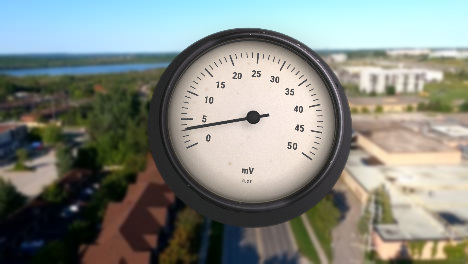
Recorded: 3 mV
